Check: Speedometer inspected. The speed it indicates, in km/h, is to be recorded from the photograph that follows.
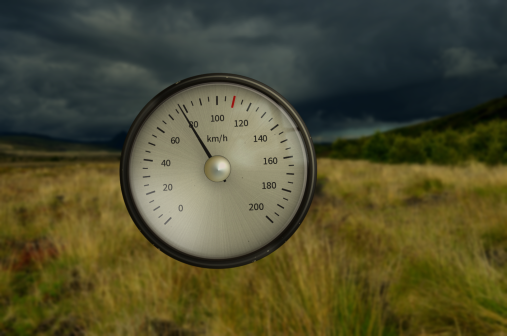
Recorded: 77.5 km/h
